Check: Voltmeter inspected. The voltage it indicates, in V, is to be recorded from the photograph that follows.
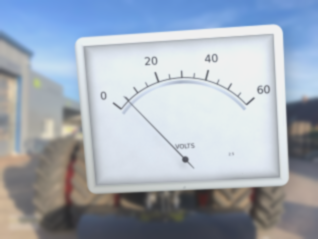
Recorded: 5 V
